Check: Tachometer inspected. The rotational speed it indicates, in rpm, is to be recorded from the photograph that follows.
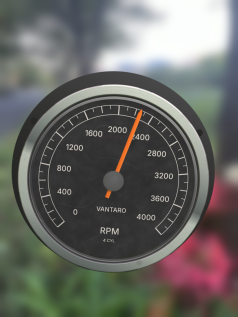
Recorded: 2250 rpm
